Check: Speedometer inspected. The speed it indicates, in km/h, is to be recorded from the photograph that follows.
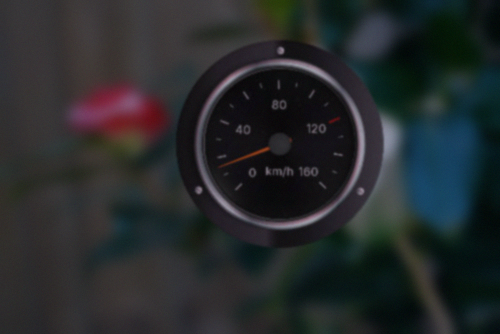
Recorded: 15 km/h
